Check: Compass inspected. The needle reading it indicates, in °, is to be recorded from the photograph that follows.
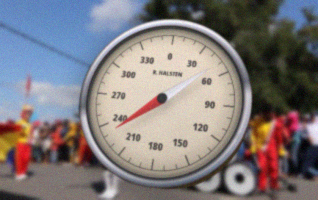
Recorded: 230 °
